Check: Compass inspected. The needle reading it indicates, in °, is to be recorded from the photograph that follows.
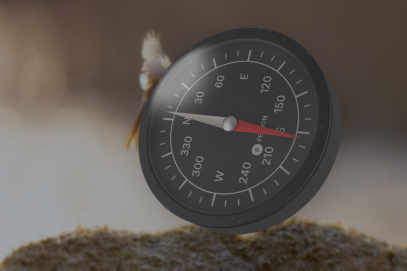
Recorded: 185 °
